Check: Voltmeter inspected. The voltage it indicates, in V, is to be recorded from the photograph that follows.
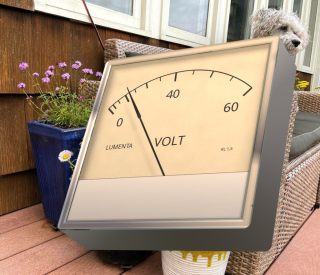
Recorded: 22.5 V
